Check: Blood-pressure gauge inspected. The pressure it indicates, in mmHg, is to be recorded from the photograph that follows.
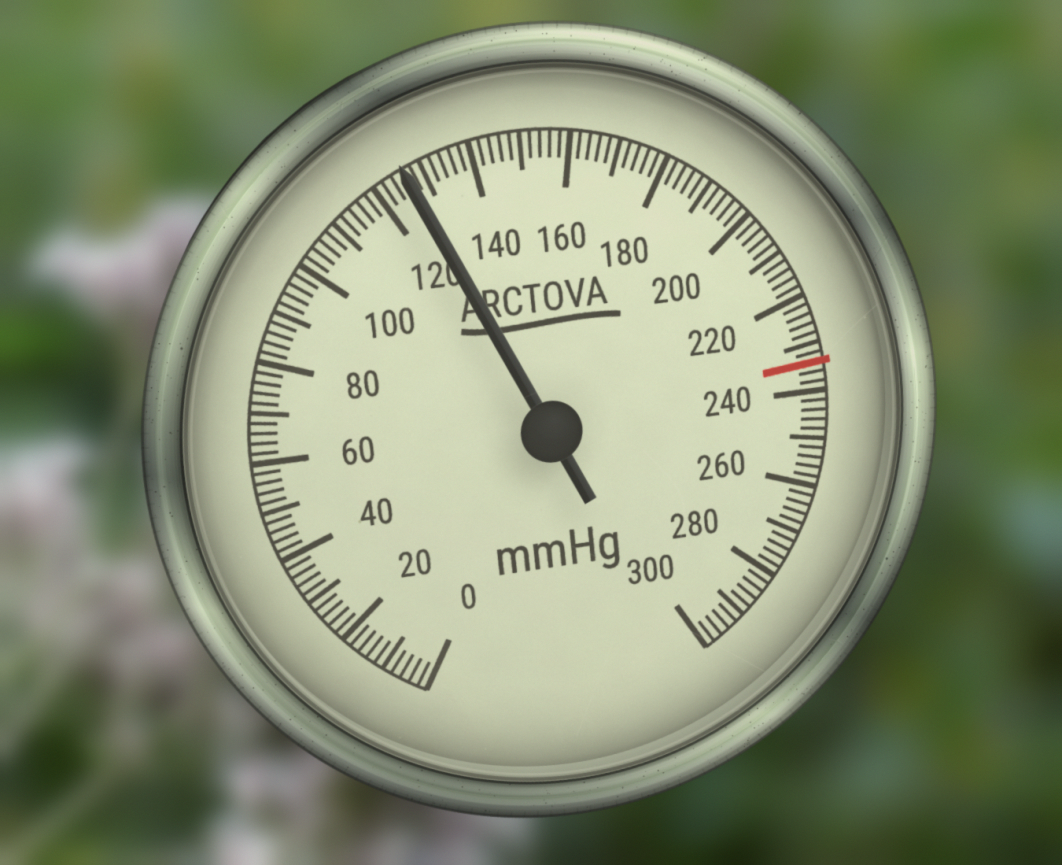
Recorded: 126 mmHg
